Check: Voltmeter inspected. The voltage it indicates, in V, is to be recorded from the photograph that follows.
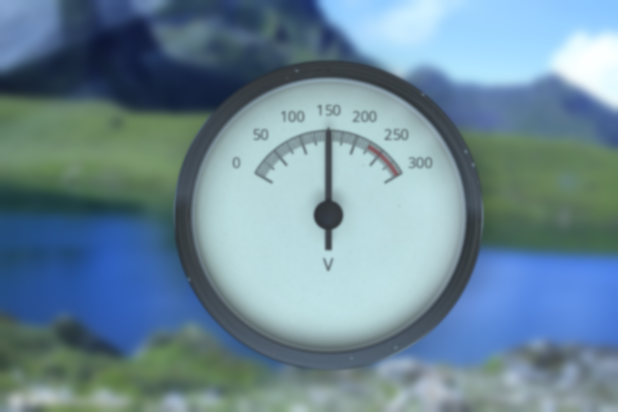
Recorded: 150 V
